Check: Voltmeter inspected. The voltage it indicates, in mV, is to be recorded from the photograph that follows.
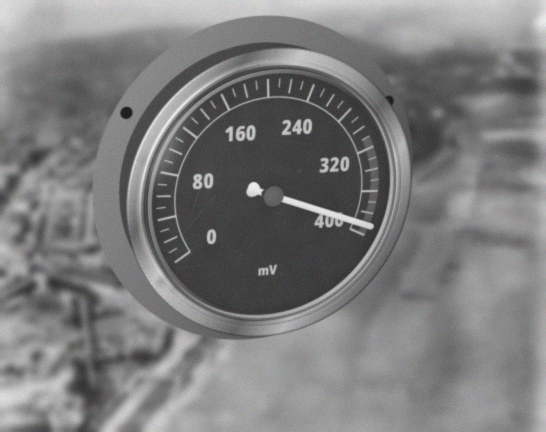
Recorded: 390 mV
